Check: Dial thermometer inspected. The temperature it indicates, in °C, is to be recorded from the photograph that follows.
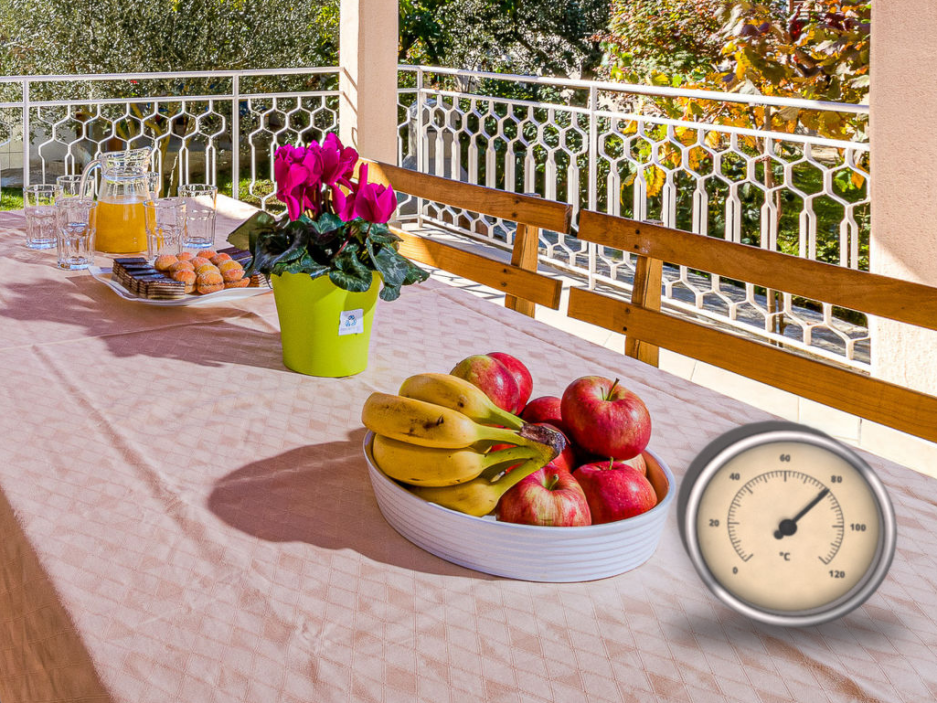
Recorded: 80 °C
